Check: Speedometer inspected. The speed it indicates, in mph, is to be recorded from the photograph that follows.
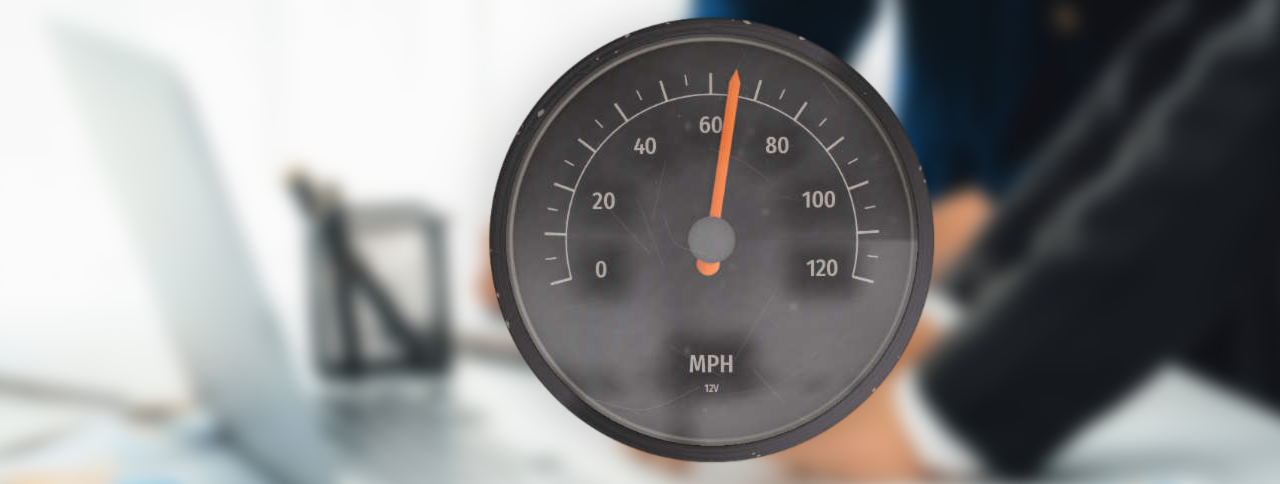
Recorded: 65 mph
